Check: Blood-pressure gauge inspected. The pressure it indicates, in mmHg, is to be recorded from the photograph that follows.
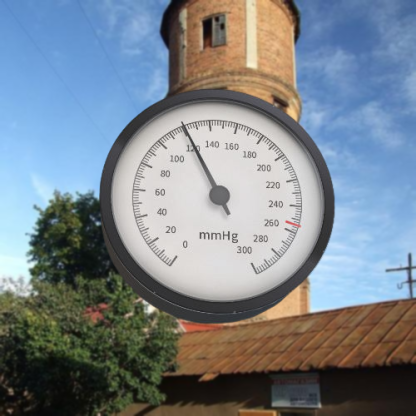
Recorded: 120 mmHg
